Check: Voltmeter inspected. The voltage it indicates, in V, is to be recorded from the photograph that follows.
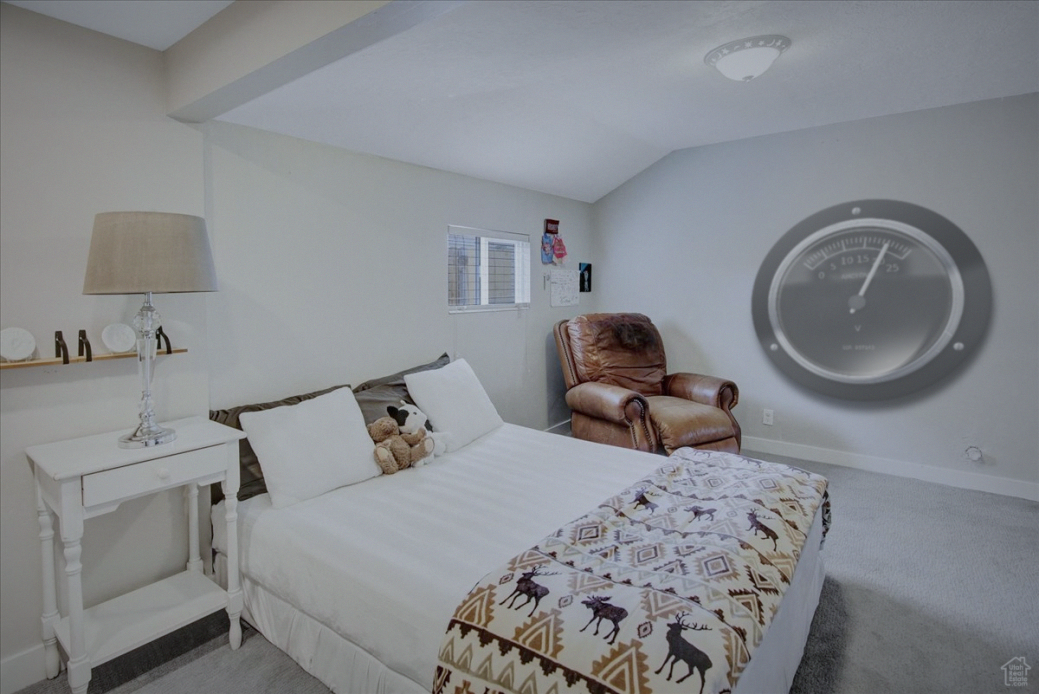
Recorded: 20 V
